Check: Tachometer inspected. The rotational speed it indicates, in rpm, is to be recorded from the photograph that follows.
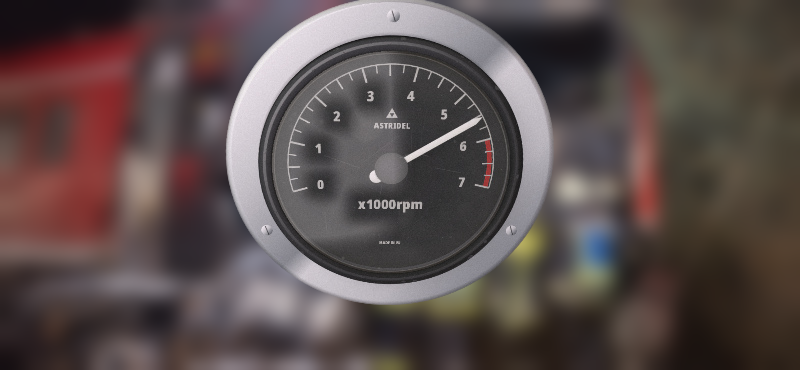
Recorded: 5500 rpm
